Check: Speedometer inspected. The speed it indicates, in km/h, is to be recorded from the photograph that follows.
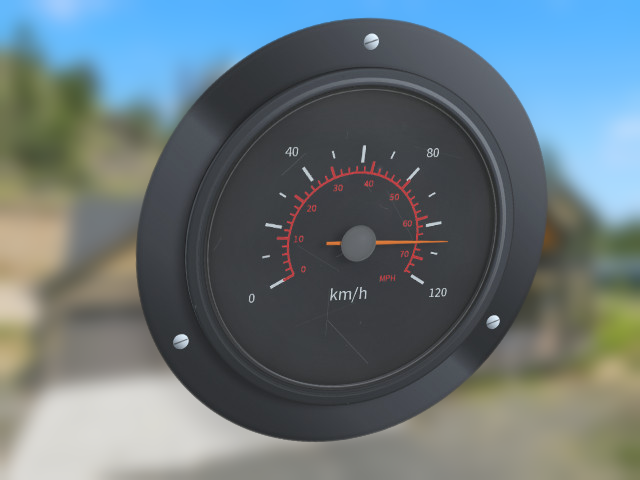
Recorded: 105 km/h
